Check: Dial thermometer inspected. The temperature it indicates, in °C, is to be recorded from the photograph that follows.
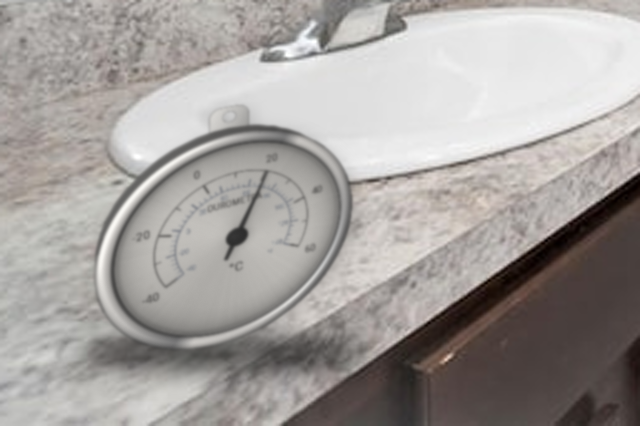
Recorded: 20 °C
